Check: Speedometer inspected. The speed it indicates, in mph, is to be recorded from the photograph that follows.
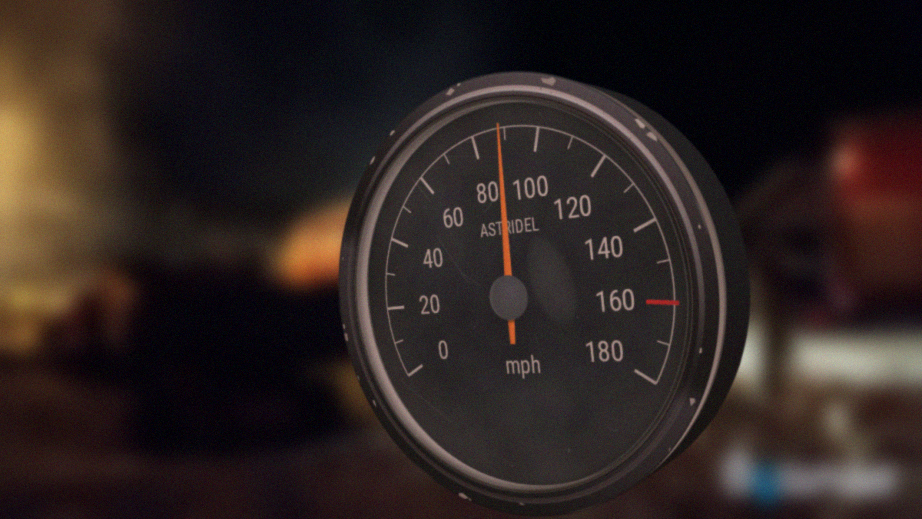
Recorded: 90 mph
